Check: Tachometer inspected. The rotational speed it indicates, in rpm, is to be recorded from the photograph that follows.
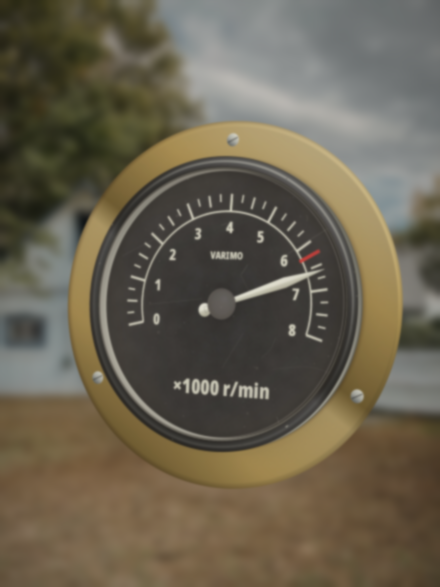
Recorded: 6625 rpm
